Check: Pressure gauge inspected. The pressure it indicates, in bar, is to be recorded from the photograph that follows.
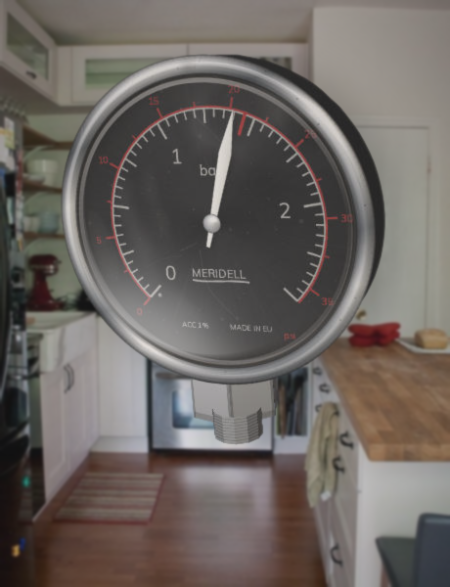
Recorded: 1.4 bar
